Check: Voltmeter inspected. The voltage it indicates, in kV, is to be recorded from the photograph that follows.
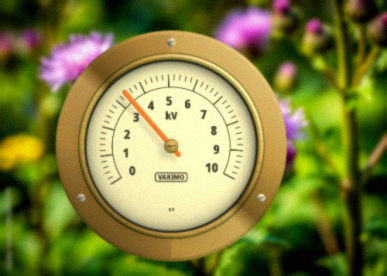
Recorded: 3.4 kV
